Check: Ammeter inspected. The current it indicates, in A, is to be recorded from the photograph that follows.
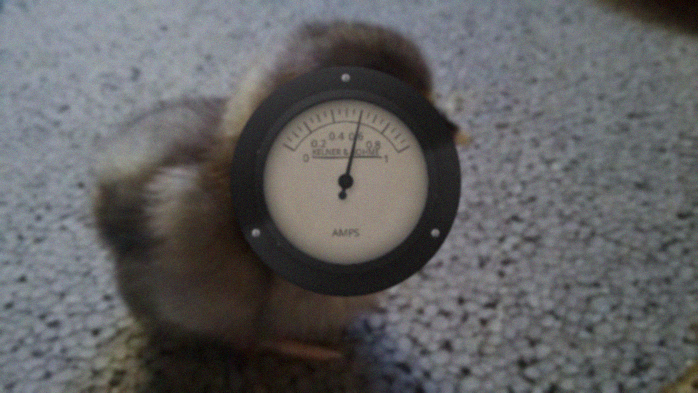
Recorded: 0.6 A
